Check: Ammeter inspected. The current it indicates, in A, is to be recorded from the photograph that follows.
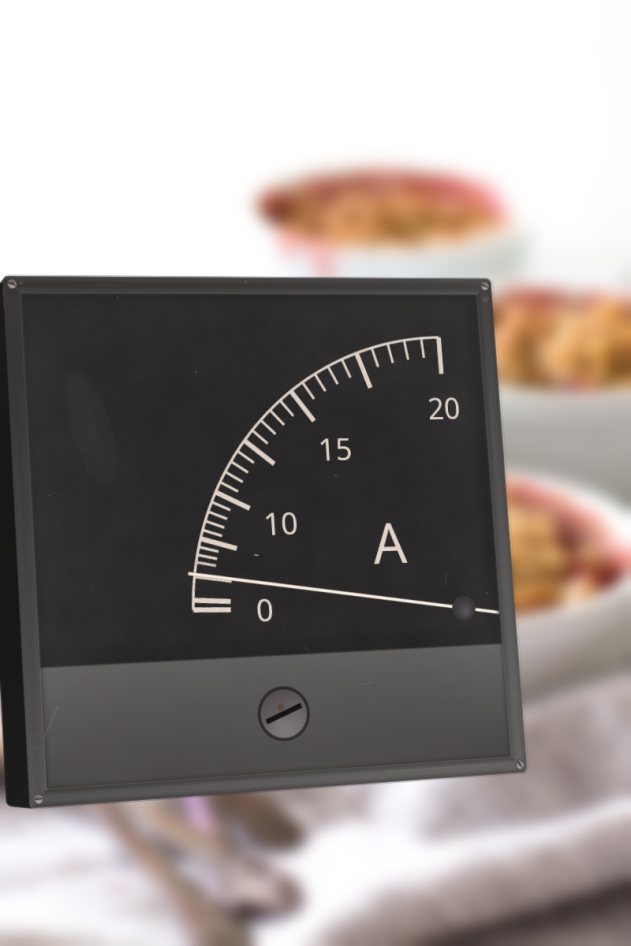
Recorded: 5 A
